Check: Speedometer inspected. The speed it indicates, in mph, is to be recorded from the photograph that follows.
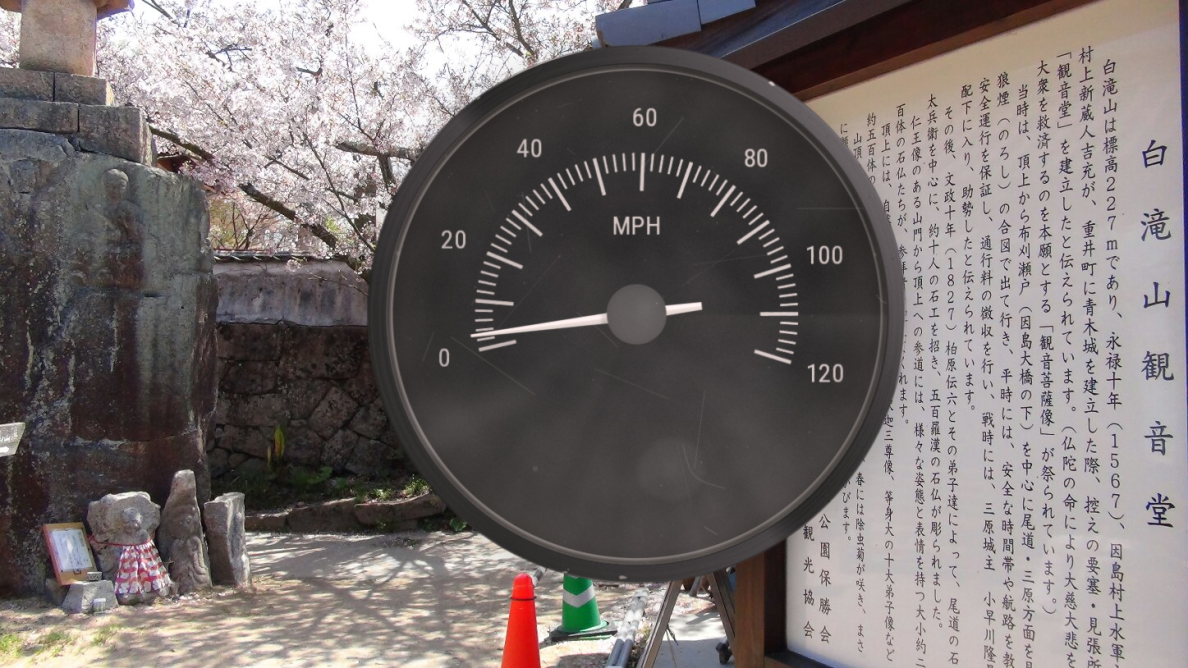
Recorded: 3 mph
